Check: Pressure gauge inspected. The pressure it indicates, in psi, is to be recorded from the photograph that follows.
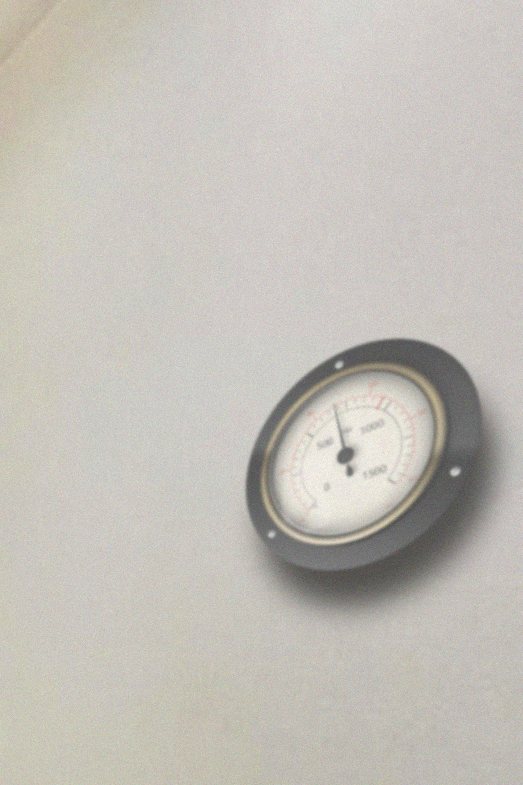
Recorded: 700 psi
